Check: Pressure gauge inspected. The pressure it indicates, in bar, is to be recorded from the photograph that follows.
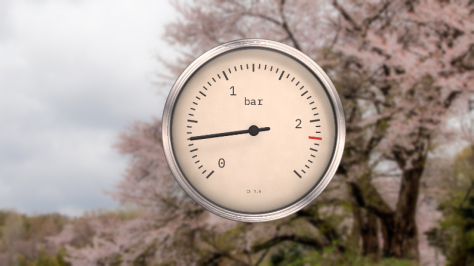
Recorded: 0.35 bar
